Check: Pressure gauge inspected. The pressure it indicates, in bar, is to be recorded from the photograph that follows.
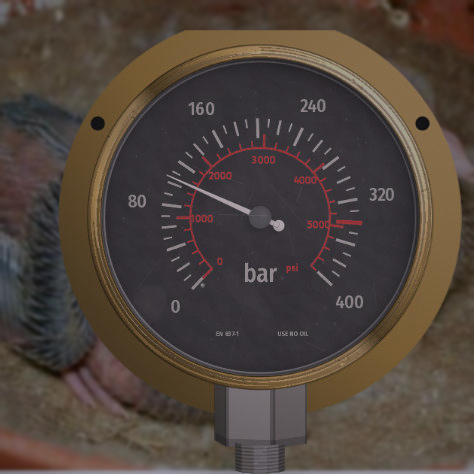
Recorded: 105 bar
